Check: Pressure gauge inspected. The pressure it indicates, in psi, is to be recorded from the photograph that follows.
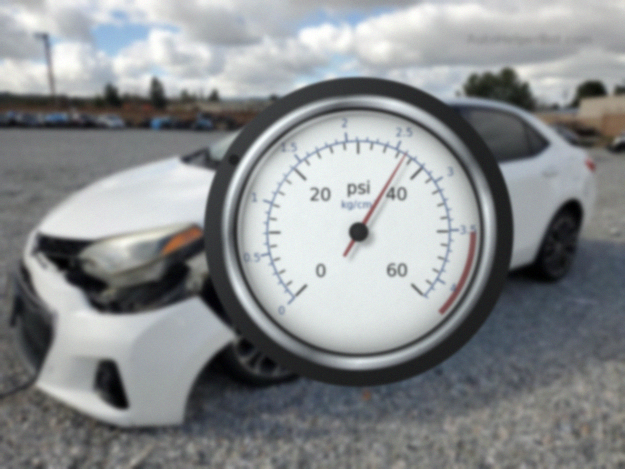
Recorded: 37 psi
